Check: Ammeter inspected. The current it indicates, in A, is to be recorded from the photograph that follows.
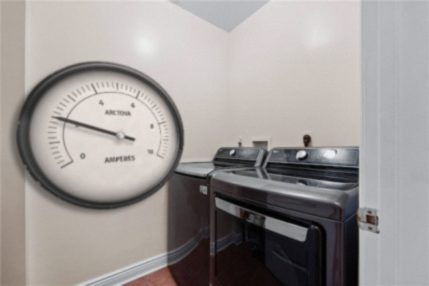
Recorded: 2 A
